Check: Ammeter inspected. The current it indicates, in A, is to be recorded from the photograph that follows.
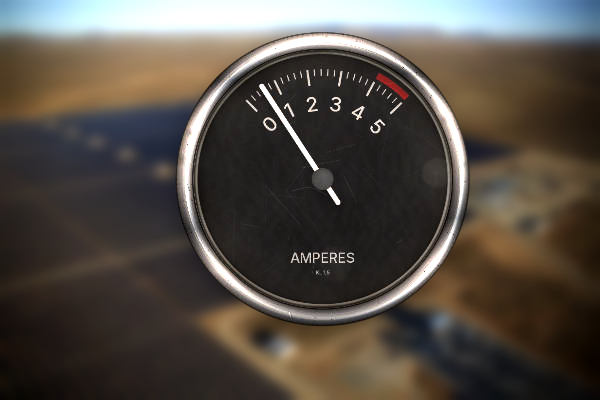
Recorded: 0.6 A
